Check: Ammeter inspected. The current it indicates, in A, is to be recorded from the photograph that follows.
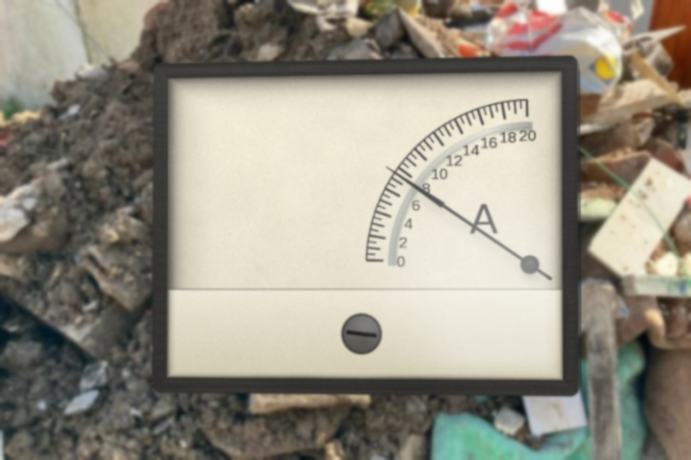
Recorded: 7.5 A
